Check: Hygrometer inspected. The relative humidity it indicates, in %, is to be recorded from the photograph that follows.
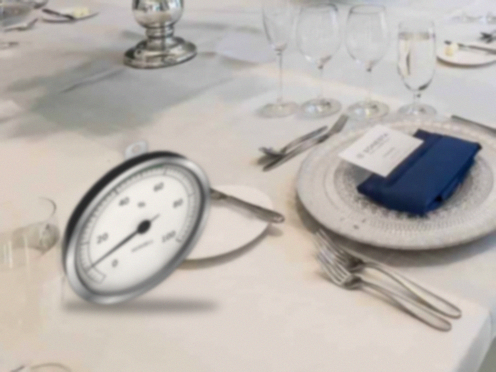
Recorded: 10 %
